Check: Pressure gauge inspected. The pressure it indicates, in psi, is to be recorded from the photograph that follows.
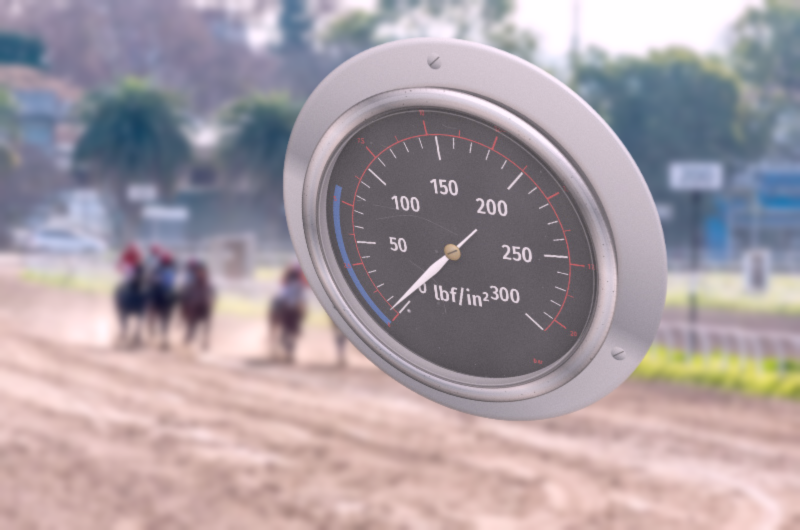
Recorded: 5 psi
